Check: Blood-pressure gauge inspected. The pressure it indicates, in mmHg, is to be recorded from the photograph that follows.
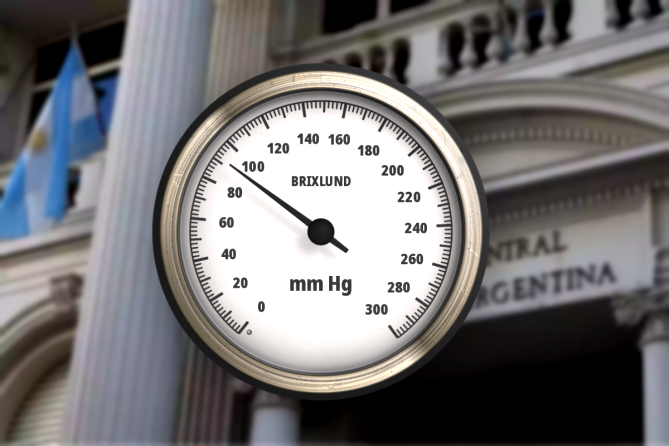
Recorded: 92 mmHg
